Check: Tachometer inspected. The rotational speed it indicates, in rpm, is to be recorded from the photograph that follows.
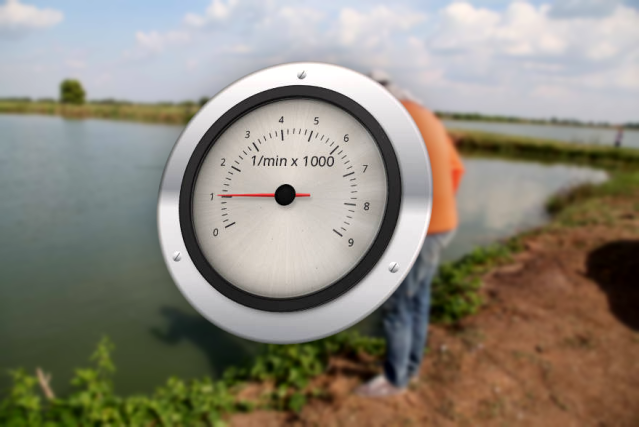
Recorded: 1000 rpm
